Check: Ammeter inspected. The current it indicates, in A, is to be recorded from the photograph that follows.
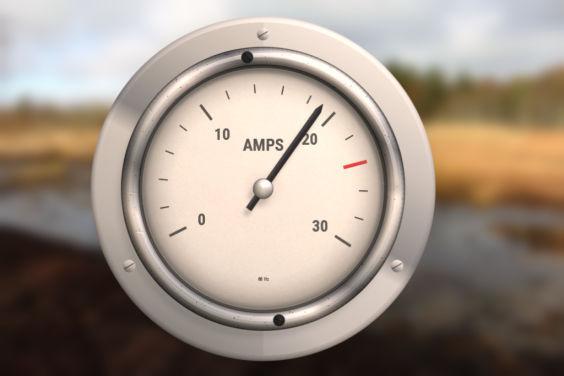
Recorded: 19 A
